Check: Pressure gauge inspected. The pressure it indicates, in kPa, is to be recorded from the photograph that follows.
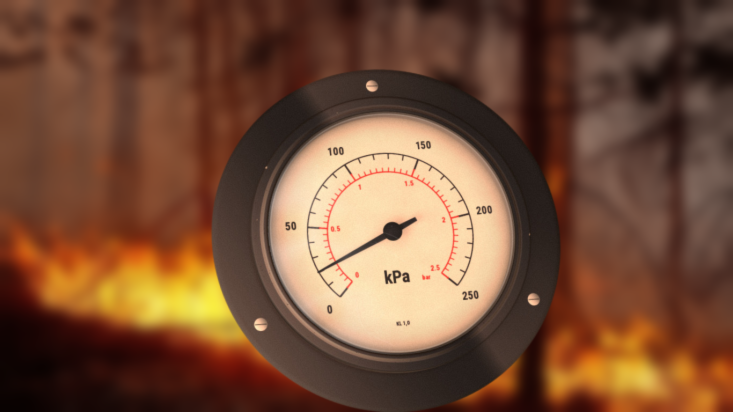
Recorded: 20 kPa
